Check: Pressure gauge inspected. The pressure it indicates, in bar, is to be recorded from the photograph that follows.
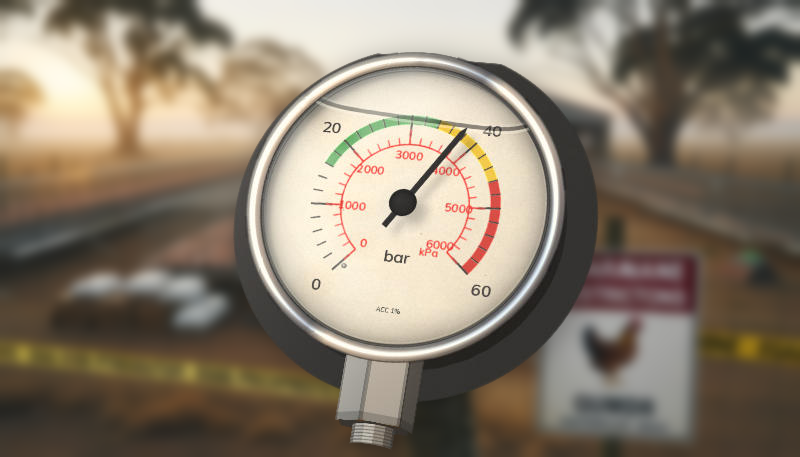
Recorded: 38 bar
